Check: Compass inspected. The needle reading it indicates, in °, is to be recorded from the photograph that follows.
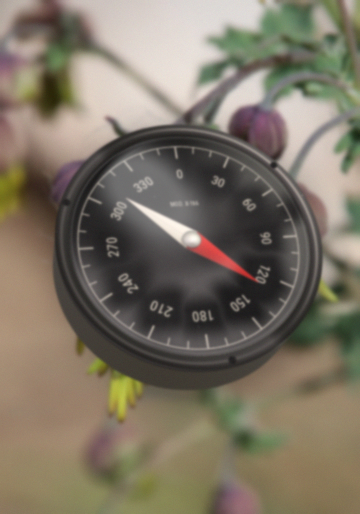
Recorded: 130 °
